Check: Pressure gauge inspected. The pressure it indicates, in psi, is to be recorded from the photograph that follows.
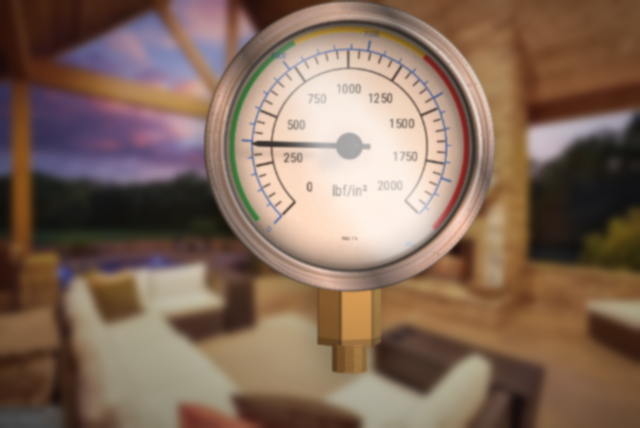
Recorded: 350 psi
